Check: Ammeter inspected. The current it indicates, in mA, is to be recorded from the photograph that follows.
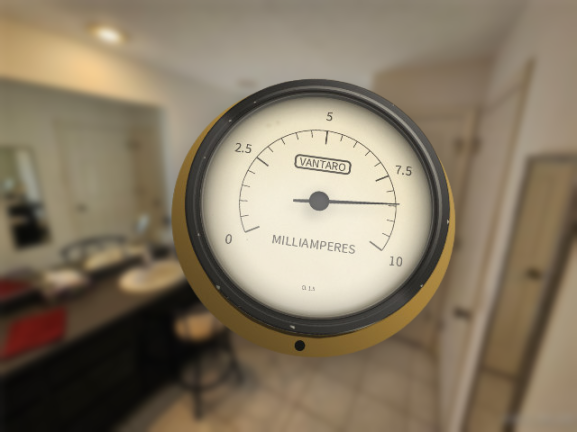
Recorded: 8.5 mA
